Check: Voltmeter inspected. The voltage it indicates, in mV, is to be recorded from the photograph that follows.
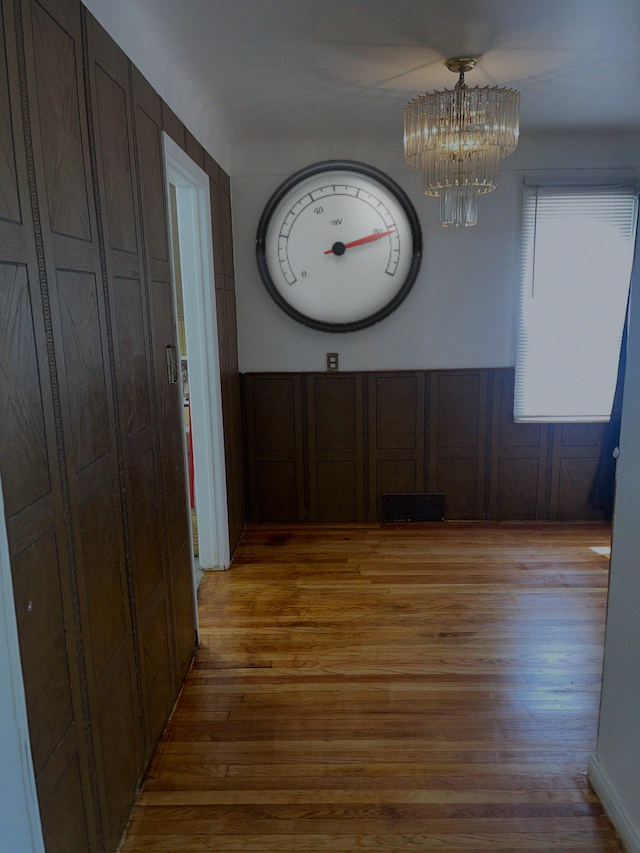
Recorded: 82.5 mV
